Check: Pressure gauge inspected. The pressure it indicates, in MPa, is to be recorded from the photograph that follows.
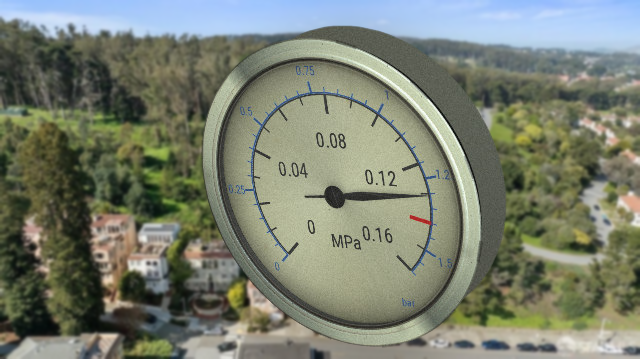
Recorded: 0.13 MPa
